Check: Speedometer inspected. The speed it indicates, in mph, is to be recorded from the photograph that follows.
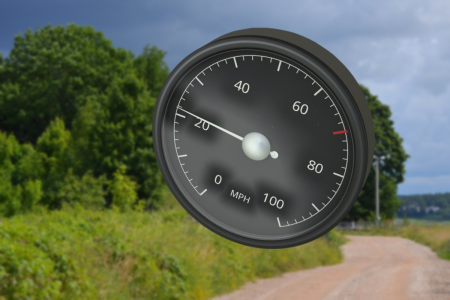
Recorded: 22 mph
